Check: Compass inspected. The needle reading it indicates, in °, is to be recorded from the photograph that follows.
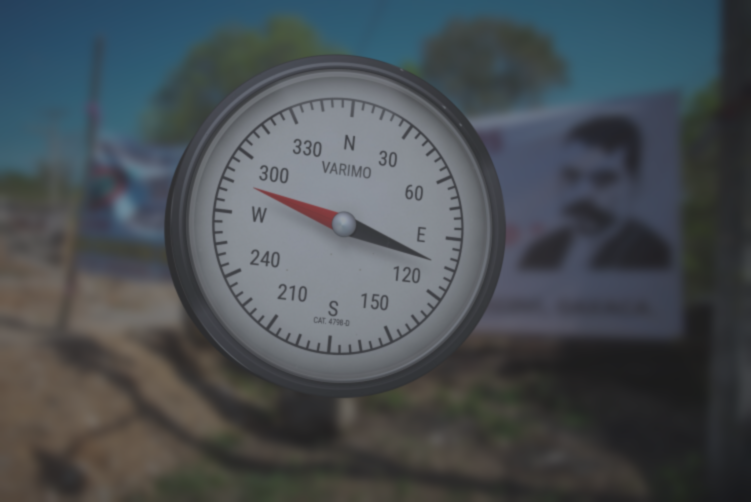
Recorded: 285 °
